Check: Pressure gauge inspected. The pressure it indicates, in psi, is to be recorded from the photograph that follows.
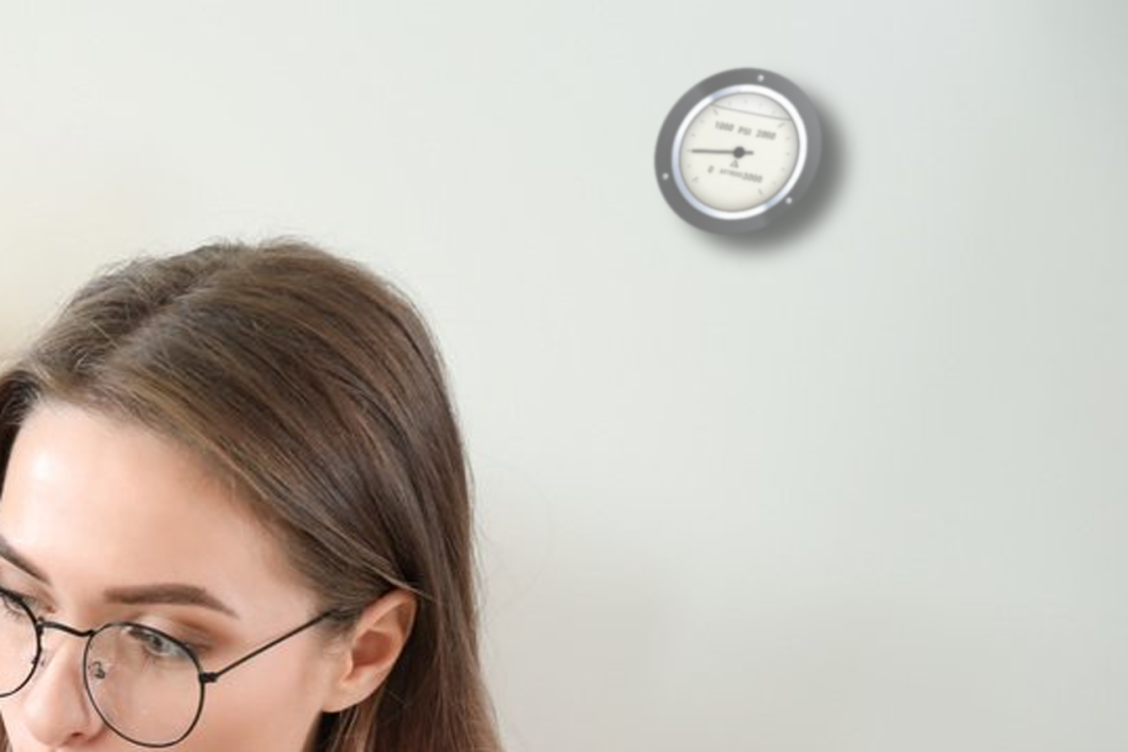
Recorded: 400 psi
